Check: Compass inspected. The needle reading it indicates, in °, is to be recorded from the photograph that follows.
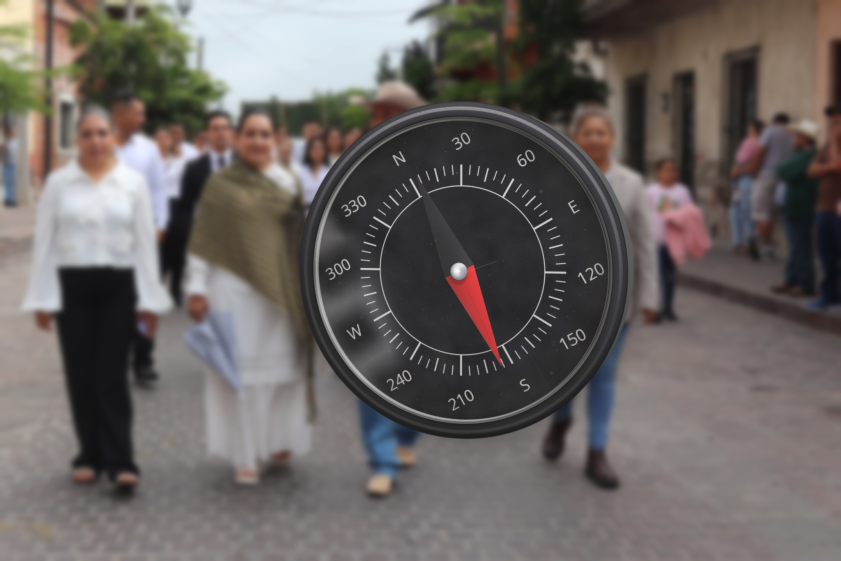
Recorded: 185 °
